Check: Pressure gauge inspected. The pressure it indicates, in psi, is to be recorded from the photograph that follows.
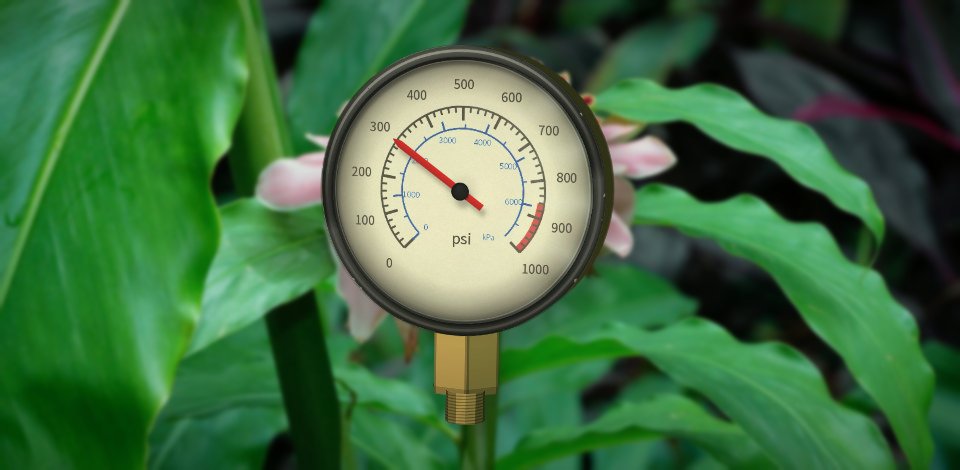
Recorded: 300 psi
